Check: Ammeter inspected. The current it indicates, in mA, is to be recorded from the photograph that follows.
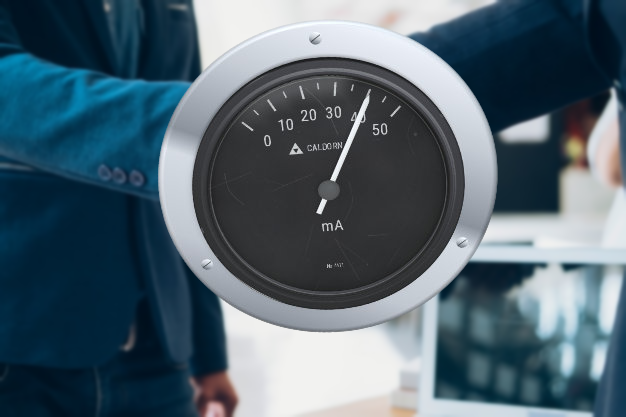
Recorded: 40 mA
